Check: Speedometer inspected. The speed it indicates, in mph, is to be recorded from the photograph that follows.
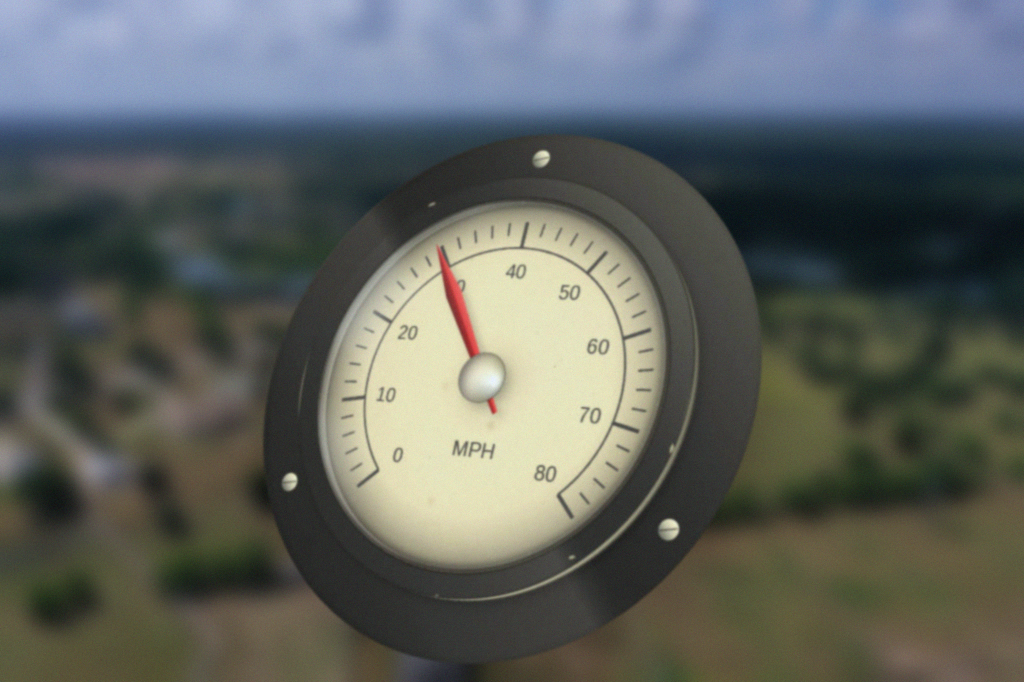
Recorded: 30 mph
